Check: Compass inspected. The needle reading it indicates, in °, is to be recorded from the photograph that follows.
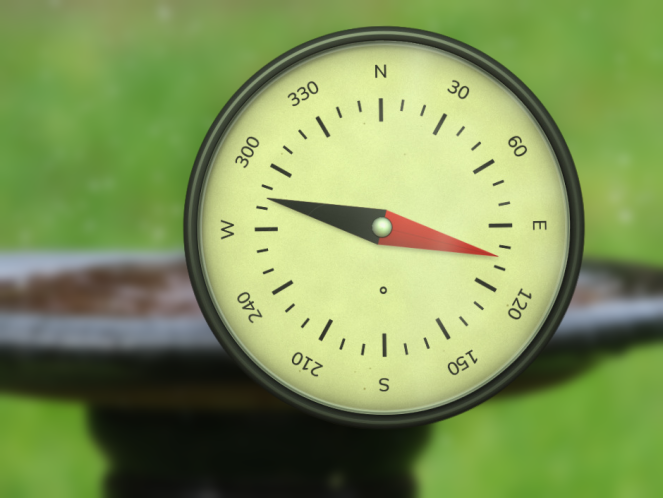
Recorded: 105 °
